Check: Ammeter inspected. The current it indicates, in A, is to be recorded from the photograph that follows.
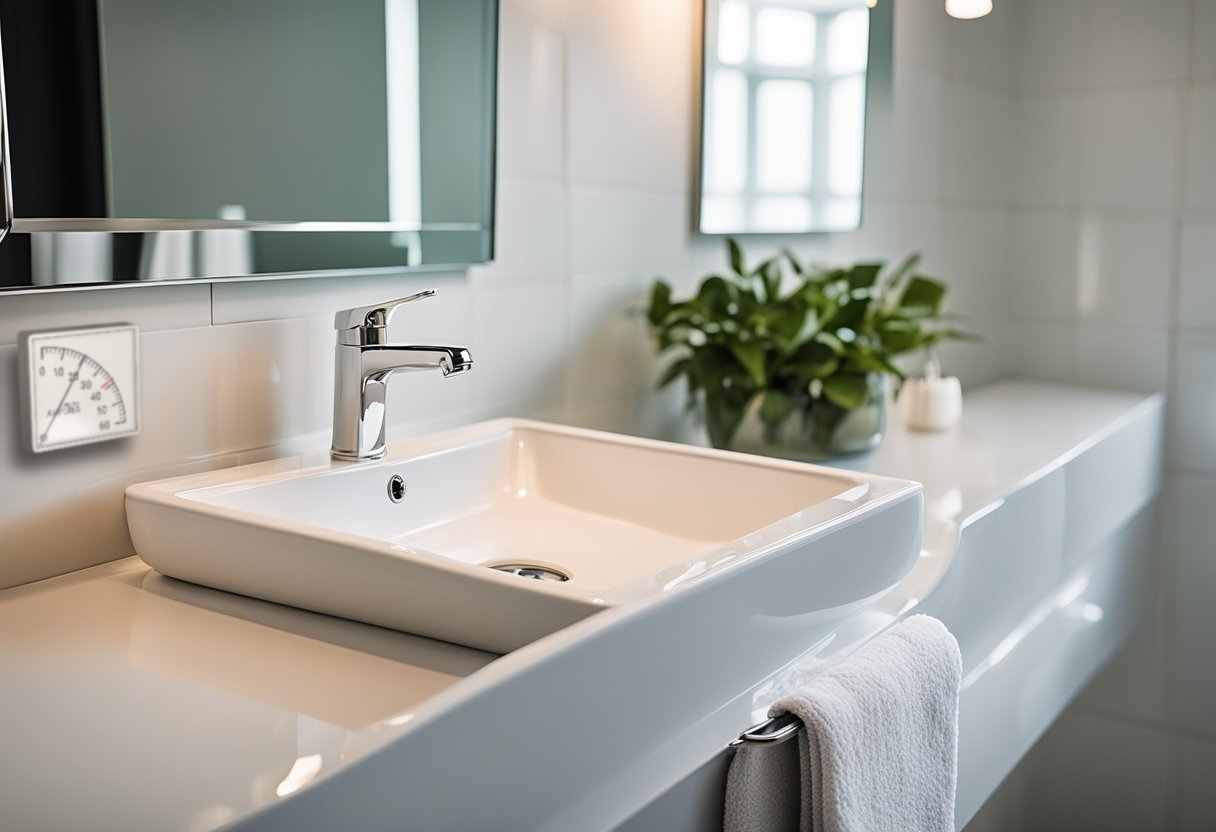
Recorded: 20 A
